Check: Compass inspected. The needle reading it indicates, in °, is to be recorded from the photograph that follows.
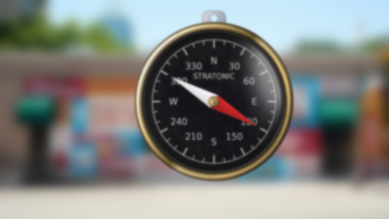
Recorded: 120 °
